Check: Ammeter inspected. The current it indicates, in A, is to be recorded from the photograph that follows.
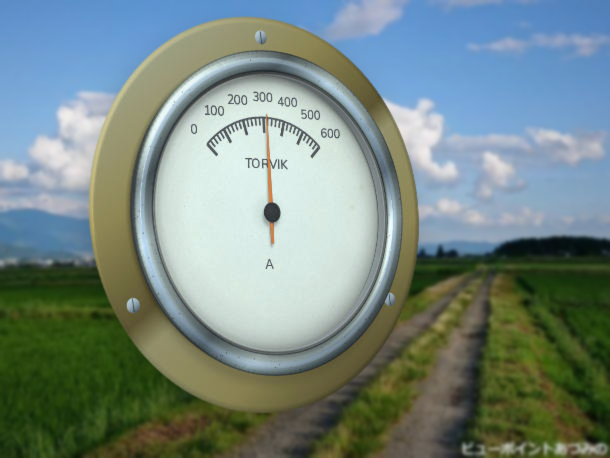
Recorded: 300 A
